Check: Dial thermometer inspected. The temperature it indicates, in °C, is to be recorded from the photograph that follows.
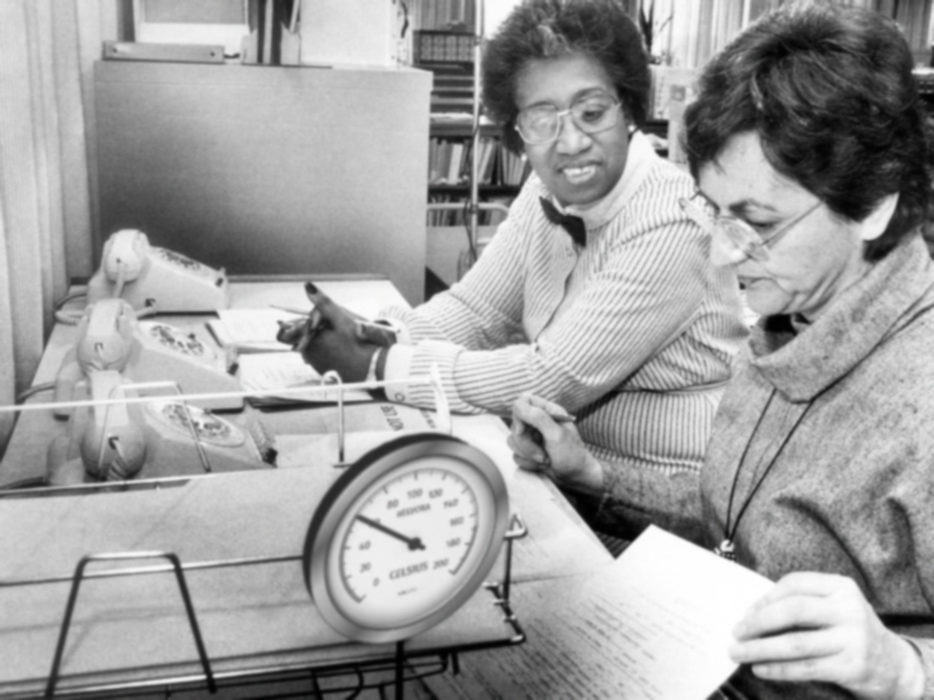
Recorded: 60 °C
